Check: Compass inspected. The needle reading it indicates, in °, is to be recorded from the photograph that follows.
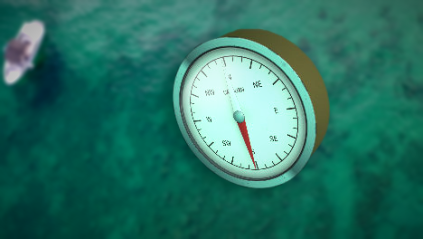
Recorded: 180 °
